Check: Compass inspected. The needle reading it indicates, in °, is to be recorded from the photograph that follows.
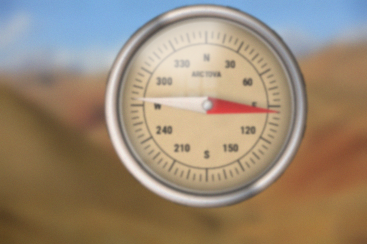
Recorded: 95 °
